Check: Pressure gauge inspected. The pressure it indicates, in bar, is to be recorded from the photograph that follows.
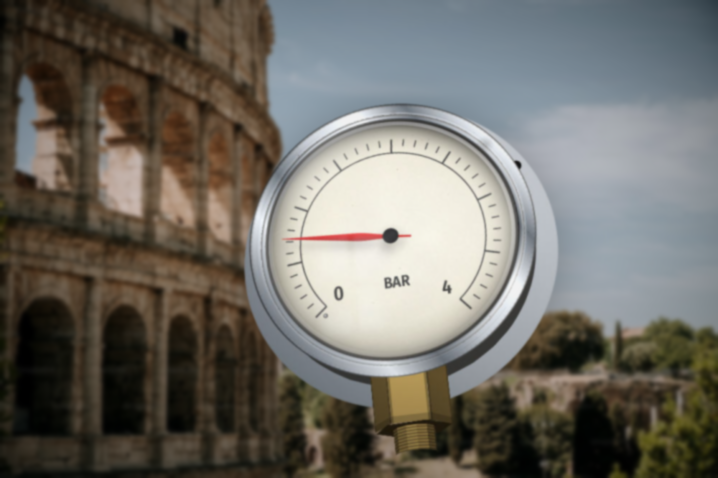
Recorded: 0.7 bar
